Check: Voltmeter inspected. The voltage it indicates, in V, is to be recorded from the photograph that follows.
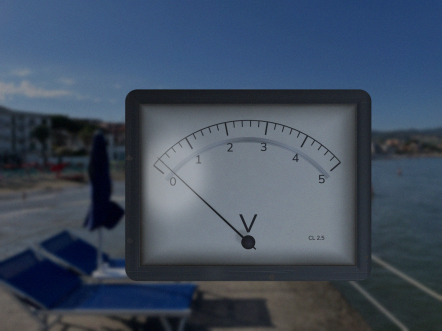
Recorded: 0.2 V
